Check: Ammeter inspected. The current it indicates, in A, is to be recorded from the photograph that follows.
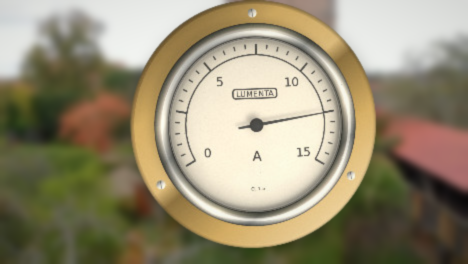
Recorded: 12.5 A
